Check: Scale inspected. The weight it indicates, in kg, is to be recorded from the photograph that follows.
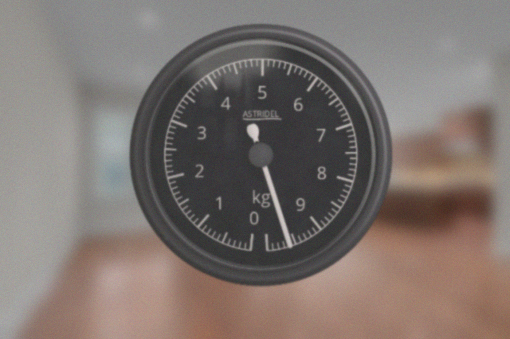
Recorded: 9.6 kg
